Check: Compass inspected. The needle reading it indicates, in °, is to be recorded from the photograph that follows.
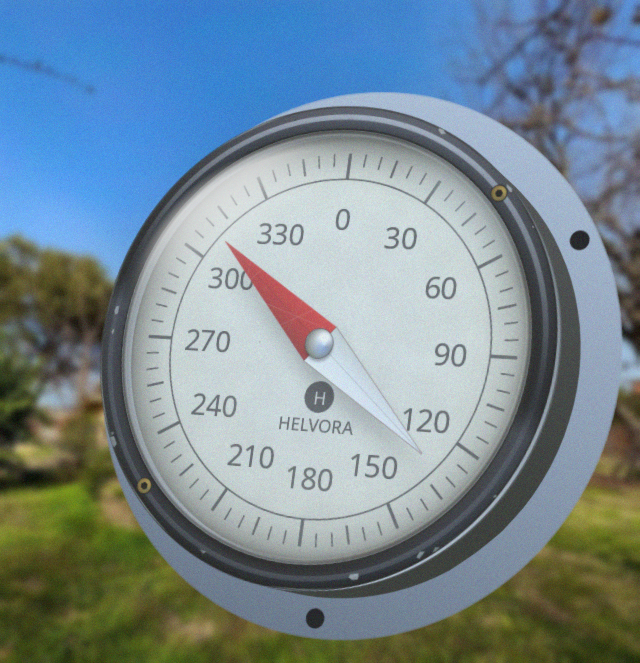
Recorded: 310 °
